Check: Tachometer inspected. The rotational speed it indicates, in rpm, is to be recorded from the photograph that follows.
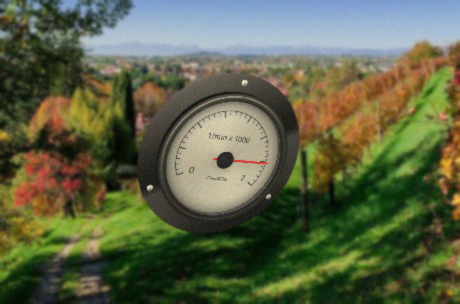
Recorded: 6000 rpm
